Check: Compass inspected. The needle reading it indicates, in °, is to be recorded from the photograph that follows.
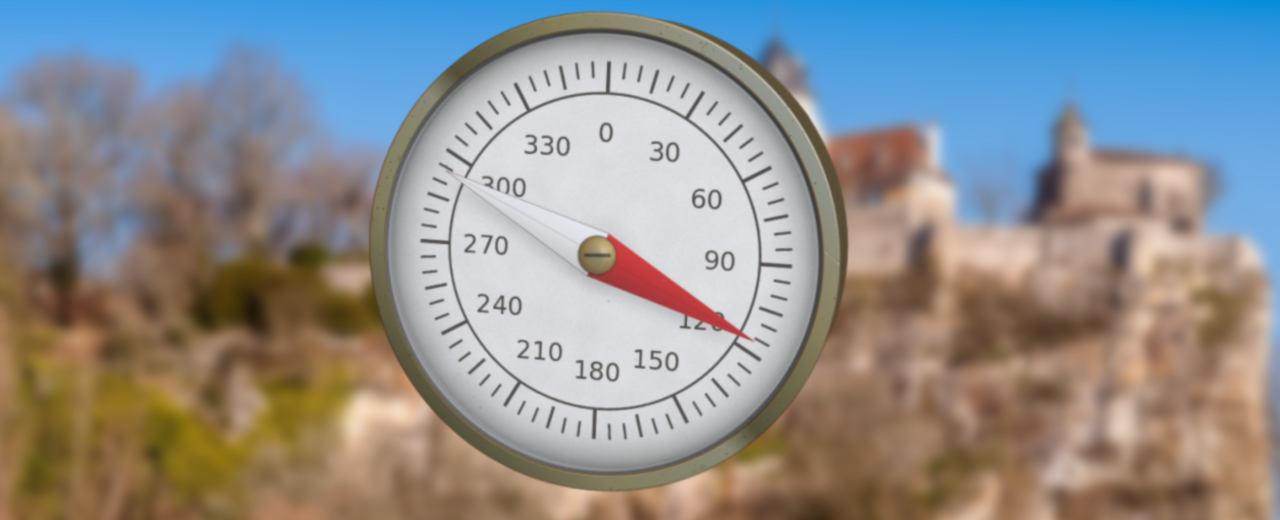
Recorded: 115 °
